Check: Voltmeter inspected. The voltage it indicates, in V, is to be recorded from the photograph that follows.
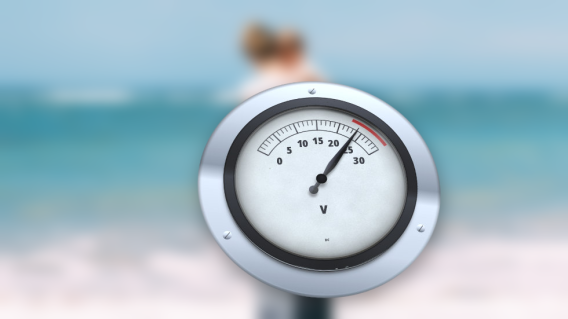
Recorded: 24 V
